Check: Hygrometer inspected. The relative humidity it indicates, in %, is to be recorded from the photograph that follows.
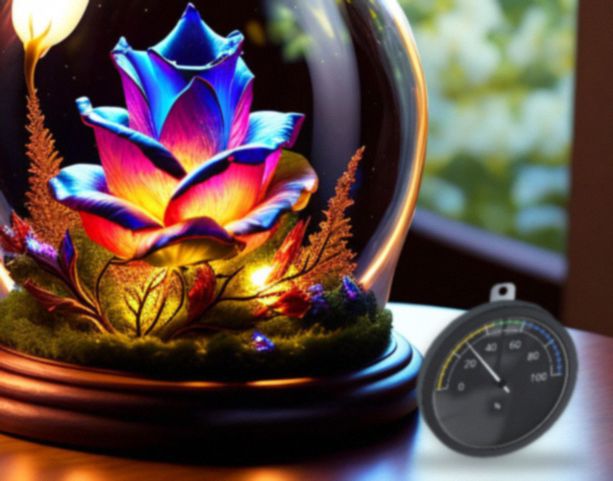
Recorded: 28 %
